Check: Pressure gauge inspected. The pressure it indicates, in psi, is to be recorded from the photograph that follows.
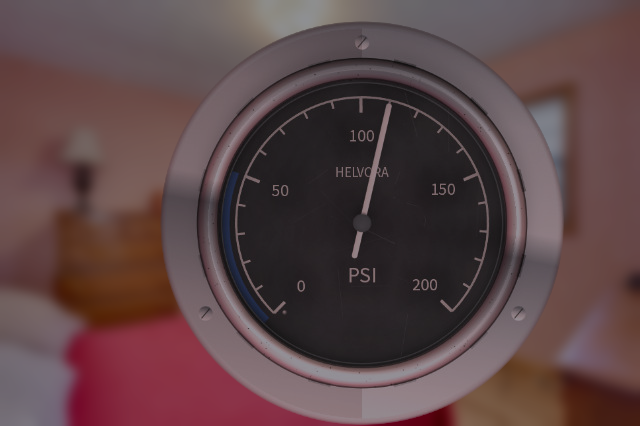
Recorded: 110 psi
